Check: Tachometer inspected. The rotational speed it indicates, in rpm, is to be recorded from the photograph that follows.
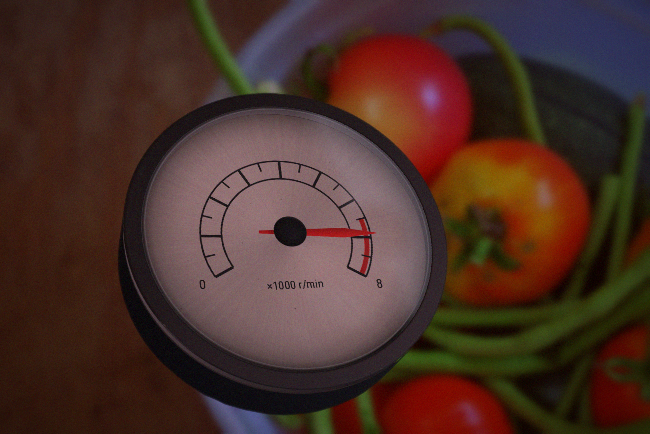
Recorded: 7000 rpm
